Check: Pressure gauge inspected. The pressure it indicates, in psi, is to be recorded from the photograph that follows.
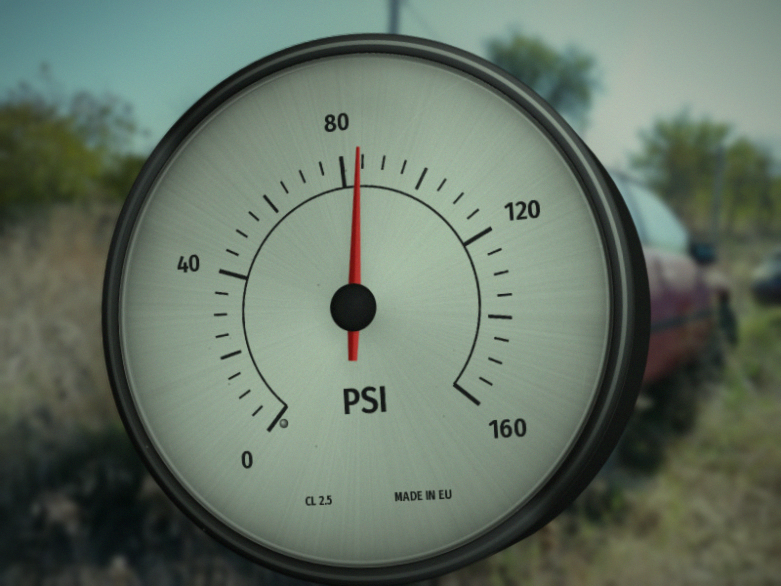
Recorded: 85 psi
